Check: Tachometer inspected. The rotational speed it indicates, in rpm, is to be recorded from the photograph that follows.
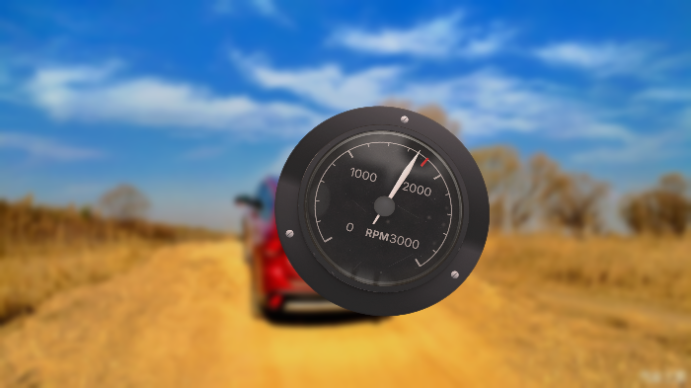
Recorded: 1700 rpm
